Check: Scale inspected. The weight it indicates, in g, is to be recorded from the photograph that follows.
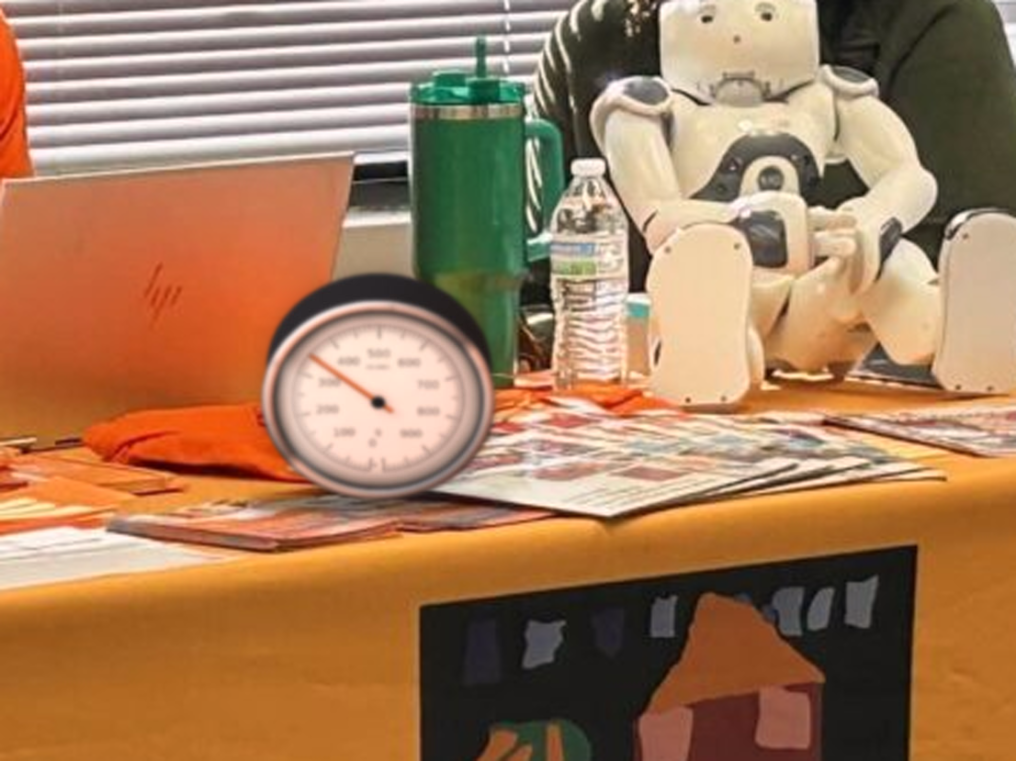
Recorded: 350 g
